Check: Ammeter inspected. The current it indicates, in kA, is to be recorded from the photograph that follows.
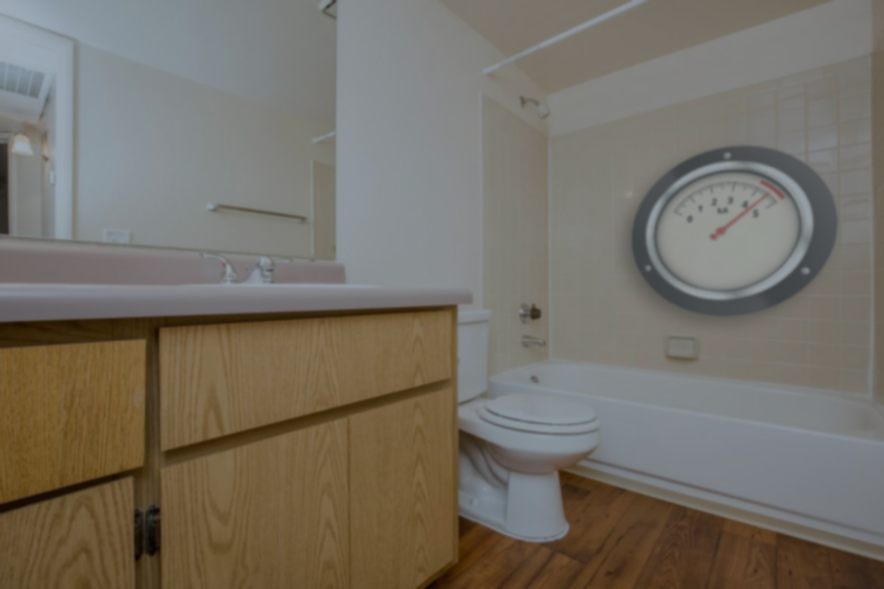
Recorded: 4.5 kA
